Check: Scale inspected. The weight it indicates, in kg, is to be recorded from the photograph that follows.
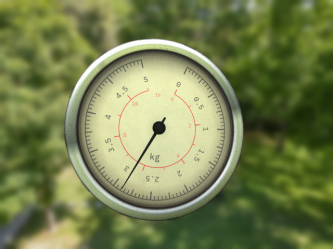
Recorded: 2.9 kg
